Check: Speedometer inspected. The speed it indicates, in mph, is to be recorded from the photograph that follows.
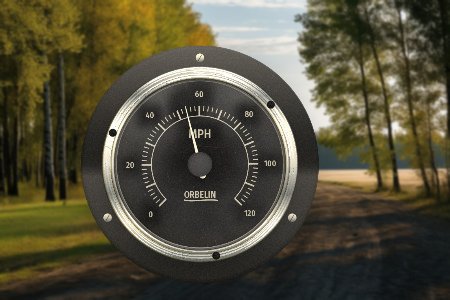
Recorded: 54 mph
